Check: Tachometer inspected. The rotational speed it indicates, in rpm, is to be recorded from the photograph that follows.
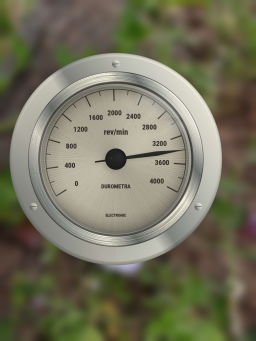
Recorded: 3400 rpm
